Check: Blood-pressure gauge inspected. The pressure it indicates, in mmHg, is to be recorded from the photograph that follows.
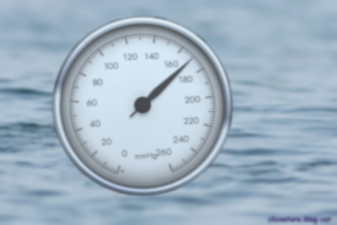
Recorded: 170 mmHg
